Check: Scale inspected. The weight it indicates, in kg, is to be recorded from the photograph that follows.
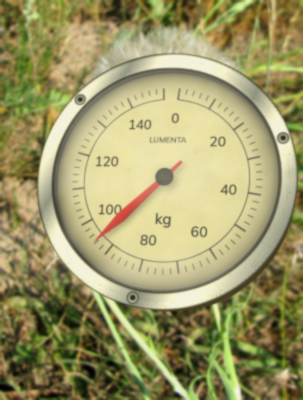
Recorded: 94 kg
